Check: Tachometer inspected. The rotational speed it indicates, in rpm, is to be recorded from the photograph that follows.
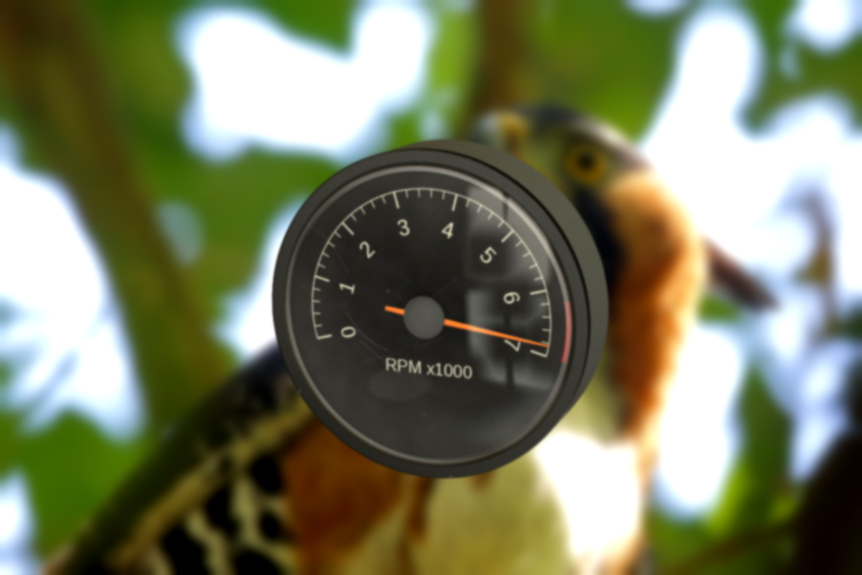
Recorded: 6800 rpm
